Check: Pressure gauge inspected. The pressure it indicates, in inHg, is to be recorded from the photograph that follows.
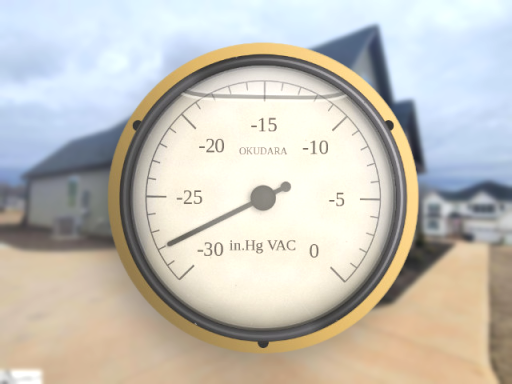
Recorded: -28 inHg
